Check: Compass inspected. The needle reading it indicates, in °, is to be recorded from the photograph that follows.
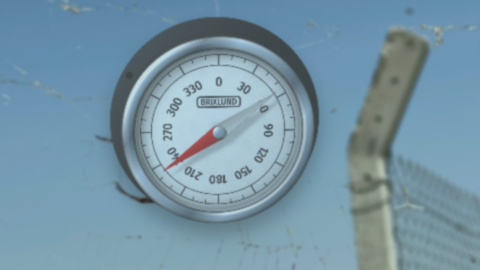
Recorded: 235 °
